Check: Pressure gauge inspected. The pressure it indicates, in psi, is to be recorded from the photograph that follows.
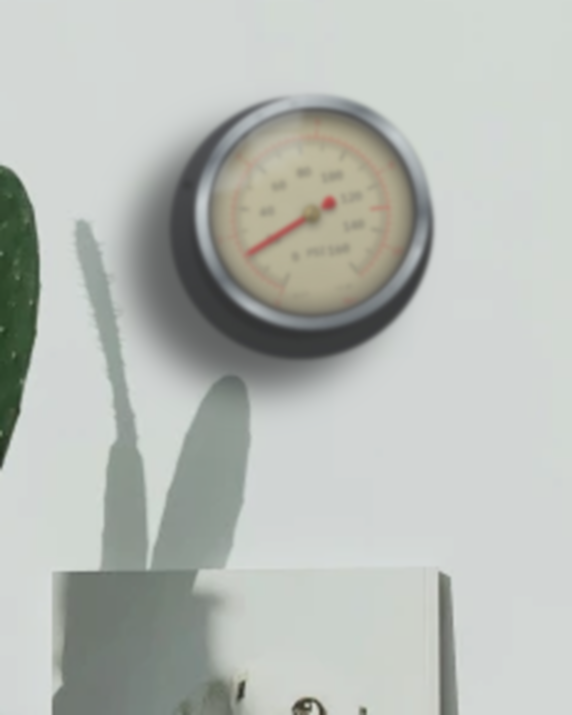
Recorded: 20 psi
